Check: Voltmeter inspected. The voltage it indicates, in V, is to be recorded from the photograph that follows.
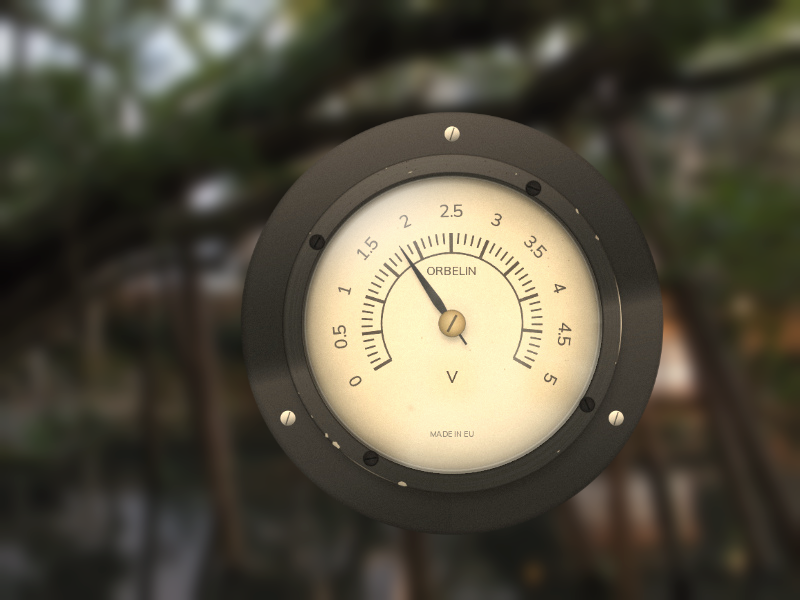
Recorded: 1.8 V
